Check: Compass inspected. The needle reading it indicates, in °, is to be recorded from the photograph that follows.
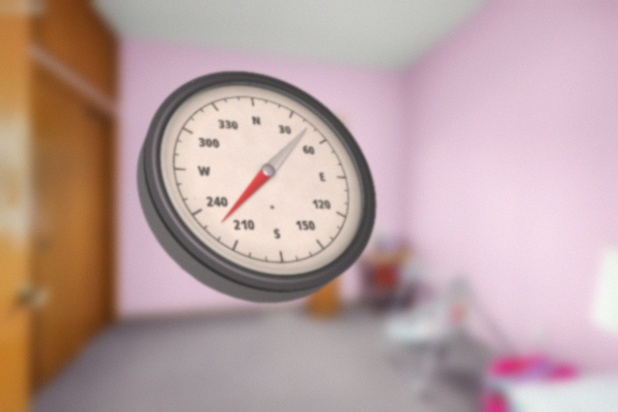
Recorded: 225 °
